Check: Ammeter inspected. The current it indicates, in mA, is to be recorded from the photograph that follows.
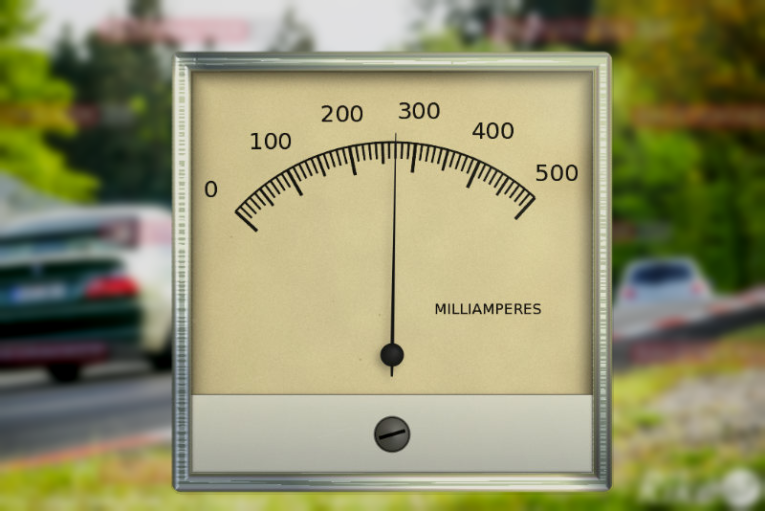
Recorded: 270 mA
